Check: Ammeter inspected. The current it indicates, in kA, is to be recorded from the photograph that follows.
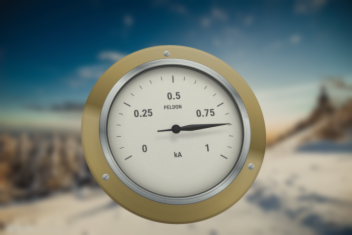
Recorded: 0.85 kA
